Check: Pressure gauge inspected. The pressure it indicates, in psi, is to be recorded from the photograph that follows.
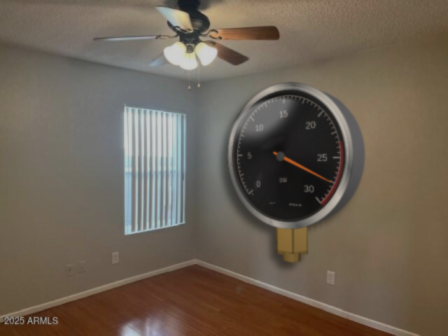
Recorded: 27.5 psi
